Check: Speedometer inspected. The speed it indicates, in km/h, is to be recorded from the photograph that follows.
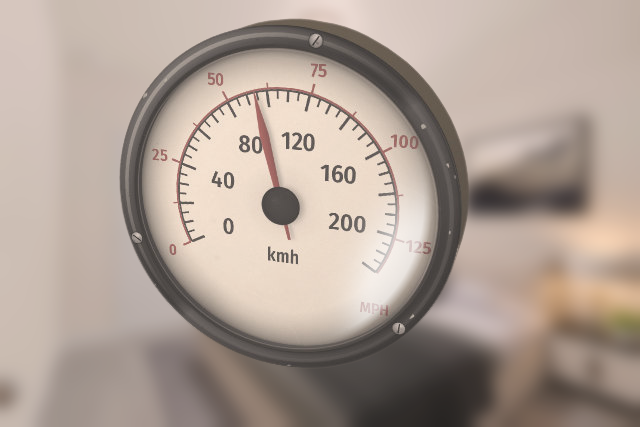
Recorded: 95 km/h
